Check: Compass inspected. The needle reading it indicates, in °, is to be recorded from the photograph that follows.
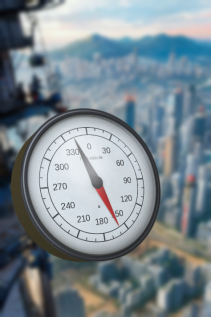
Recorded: 160 °
